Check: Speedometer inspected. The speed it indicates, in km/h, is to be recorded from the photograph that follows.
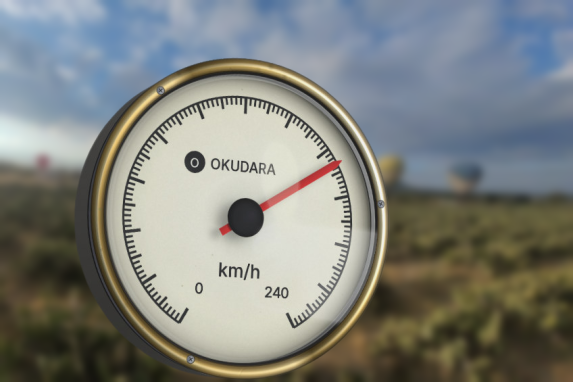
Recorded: 166 km/h
